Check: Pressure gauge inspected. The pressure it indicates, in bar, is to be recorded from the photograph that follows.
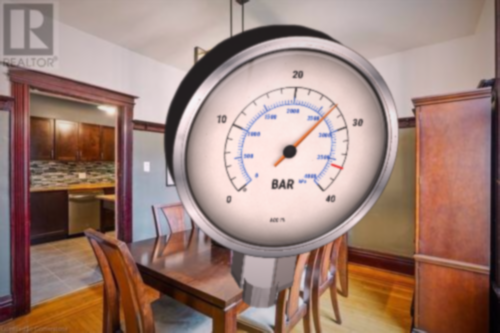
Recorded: 26 bar
